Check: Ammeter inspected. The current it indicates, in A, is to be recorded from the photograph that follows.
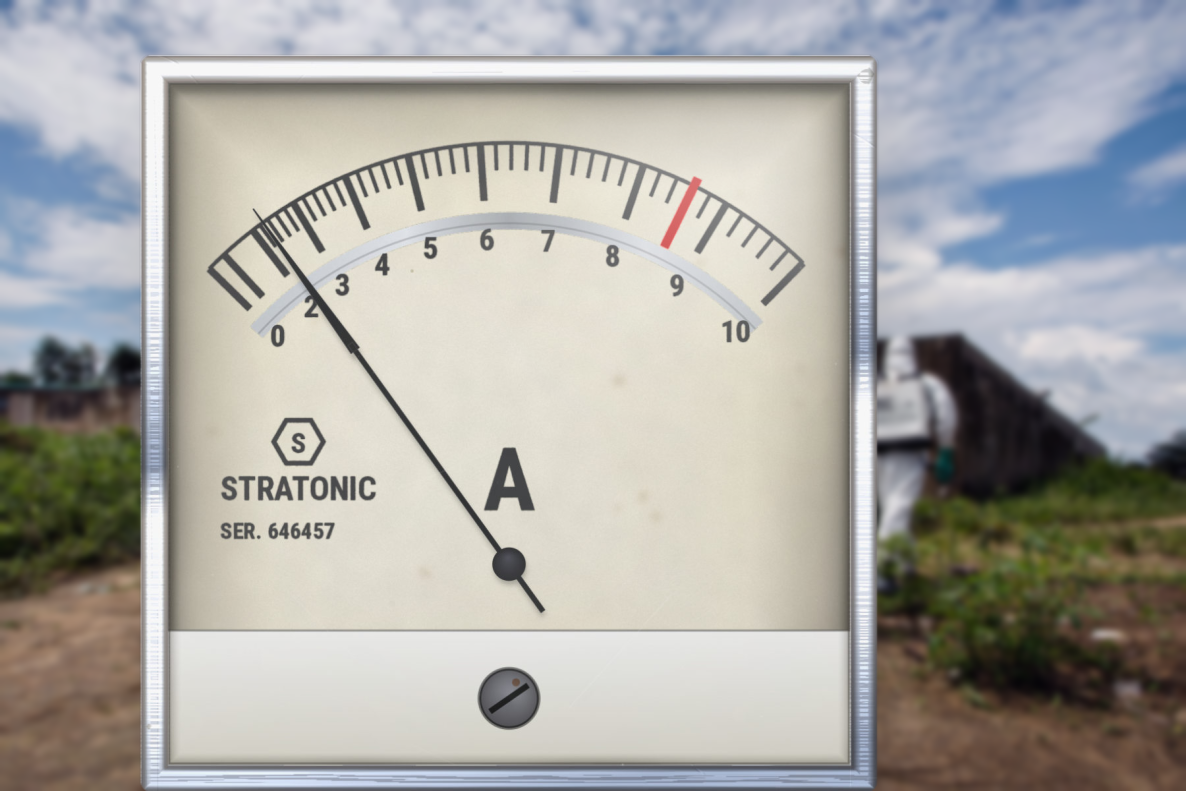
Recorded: 2.3 A
